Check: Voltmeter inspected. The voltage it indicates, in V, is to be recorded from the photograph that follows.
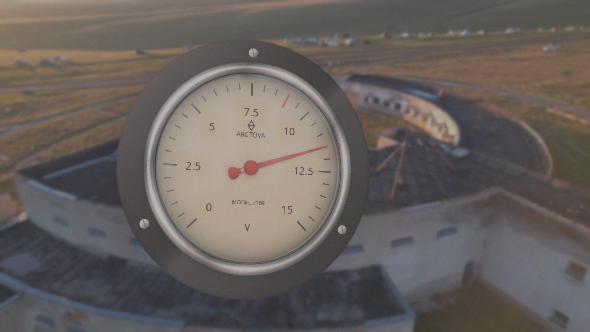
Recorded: 11.5 V
